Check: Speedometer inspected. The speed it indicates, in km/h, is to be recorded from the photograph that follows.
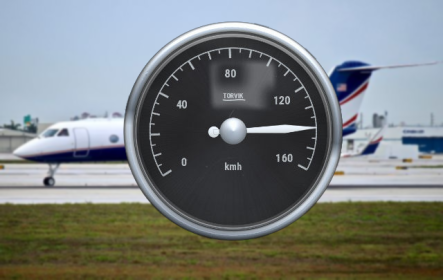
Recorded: 140 km/h
